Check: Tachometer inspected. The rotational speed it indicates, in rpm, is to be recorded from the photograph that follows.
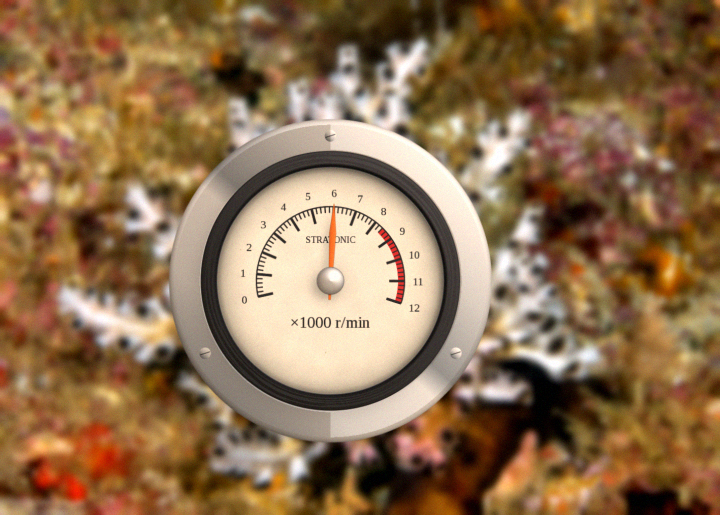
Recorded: 6000 rpm
